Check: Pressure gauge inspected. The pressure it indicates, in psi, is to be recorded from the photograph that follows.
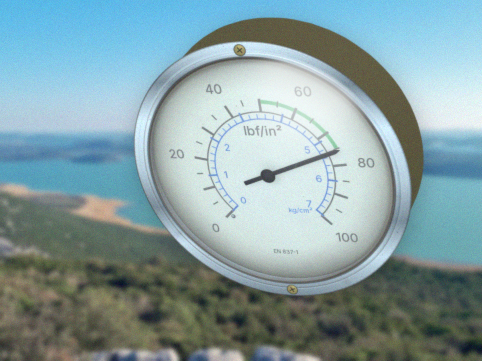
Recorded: 75 psi
